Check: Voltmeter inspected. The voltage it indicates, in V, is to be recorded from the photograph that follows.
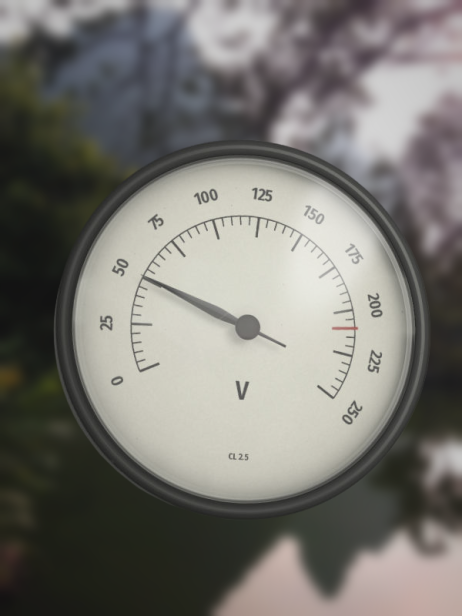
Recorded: 50 V
